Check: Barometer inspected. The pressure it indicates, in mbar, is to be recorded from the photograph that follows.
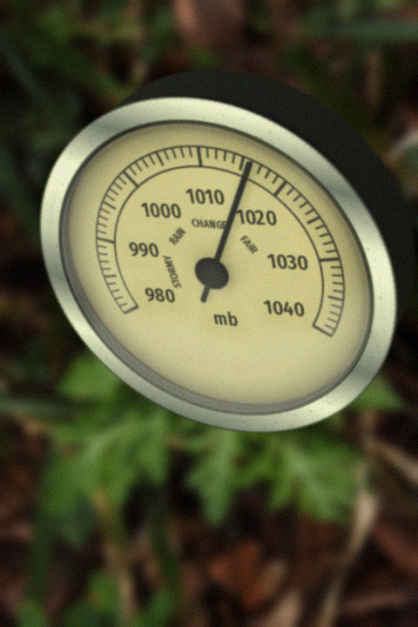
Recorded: 1016 mbar
